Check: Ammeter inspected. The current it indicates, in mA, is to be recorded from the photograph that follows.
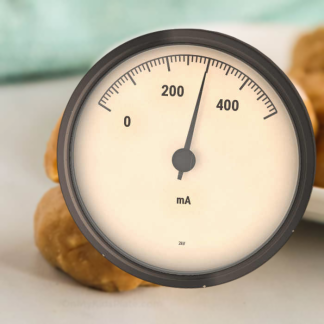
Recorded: 300 mA
